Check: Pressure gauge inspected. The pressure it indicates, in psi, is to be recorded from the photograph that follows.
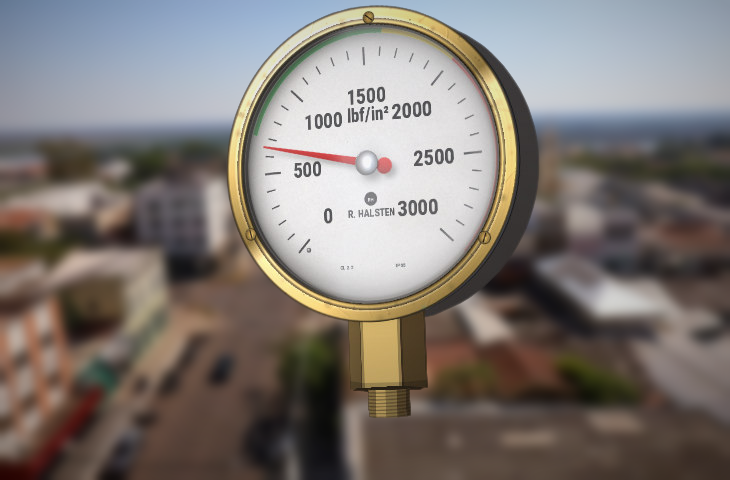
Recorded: 650 psi
